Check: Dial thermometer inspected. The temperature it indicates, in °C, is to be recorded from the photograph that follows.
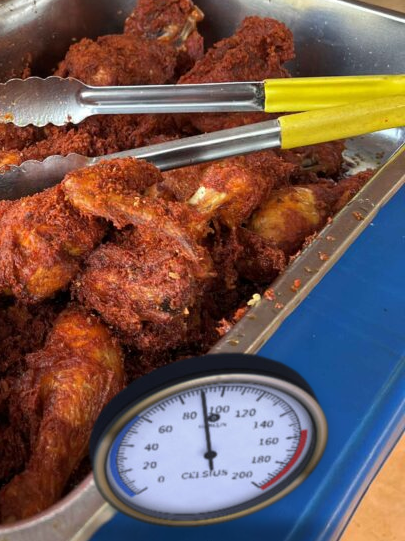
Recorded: 90 °C
